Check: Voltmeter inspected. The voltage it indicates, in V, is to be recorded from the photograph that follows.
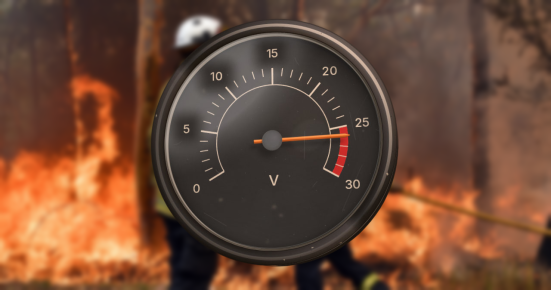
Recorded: 26 V
